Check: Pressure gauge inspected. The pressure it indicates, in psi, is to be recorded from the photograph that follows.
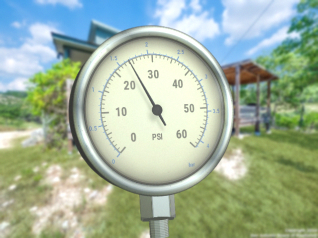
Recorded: 24 psi
